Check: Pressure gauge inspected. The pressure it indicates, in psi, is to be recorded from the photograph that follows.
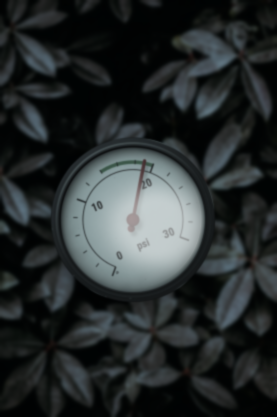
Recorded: 19 psi
